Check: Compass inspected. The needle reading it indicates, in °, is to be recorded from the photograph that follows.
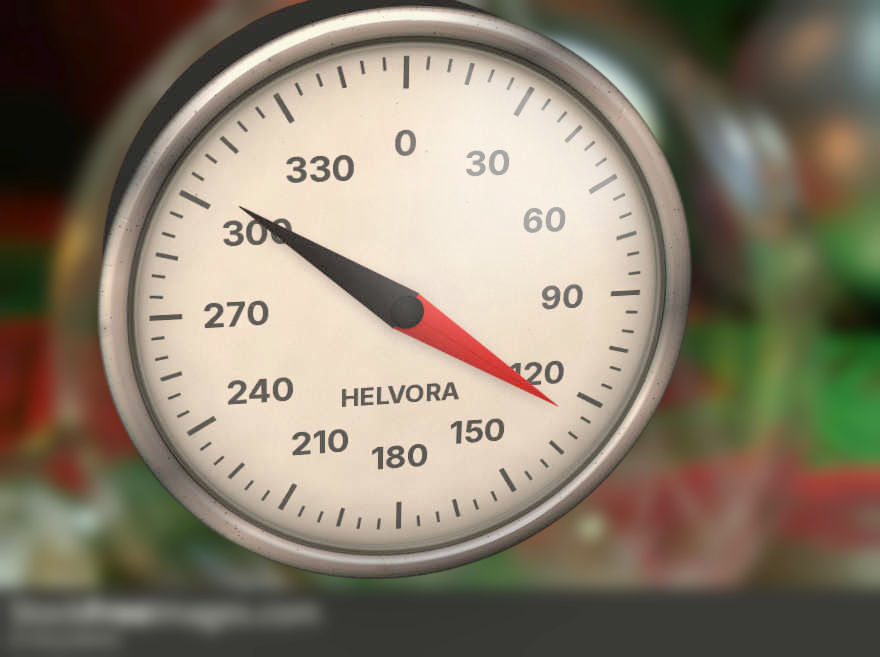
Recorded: 125 °
